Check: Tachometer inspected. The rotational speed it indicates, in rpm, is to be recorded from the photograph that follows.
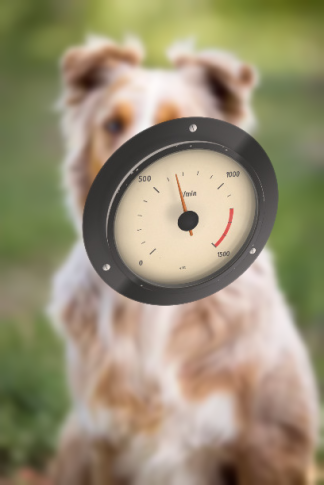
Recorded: 650 rpm
